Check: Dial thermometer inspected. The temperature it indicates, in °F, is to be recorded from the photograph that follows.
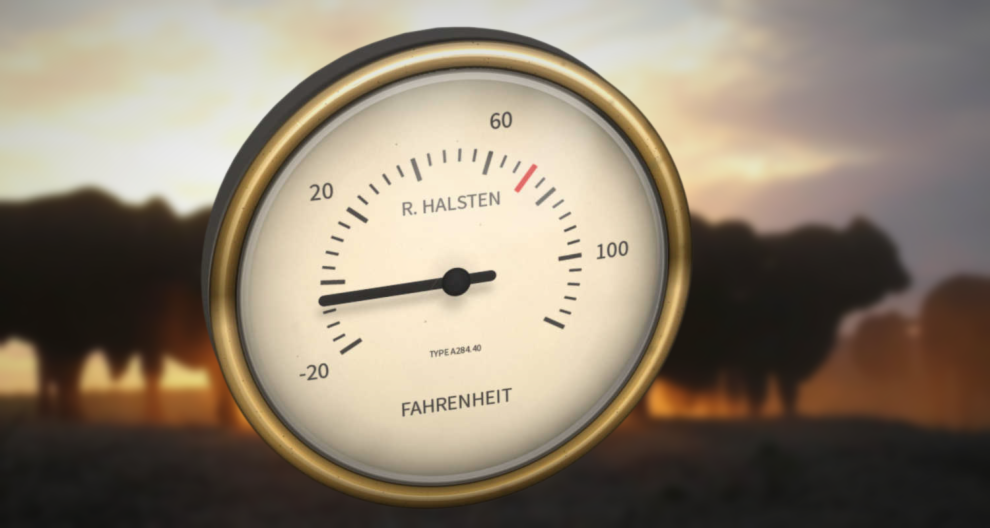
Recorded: -4 °F
